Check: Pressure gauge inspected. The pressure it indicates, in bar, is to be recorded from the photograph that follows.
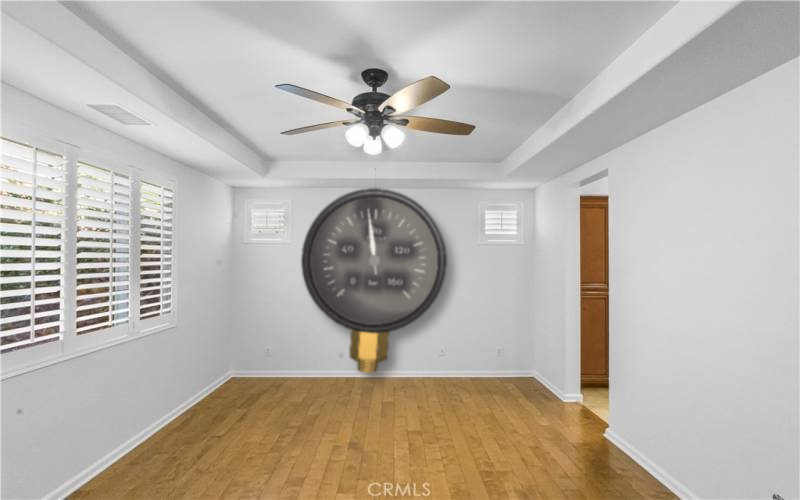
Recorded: 75 bar
